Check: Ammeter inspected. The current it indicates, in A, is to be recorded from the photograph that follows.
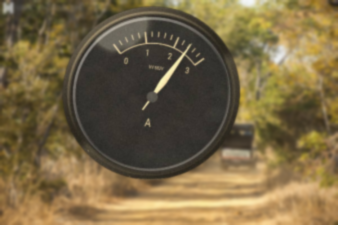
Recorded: 2.4 A
